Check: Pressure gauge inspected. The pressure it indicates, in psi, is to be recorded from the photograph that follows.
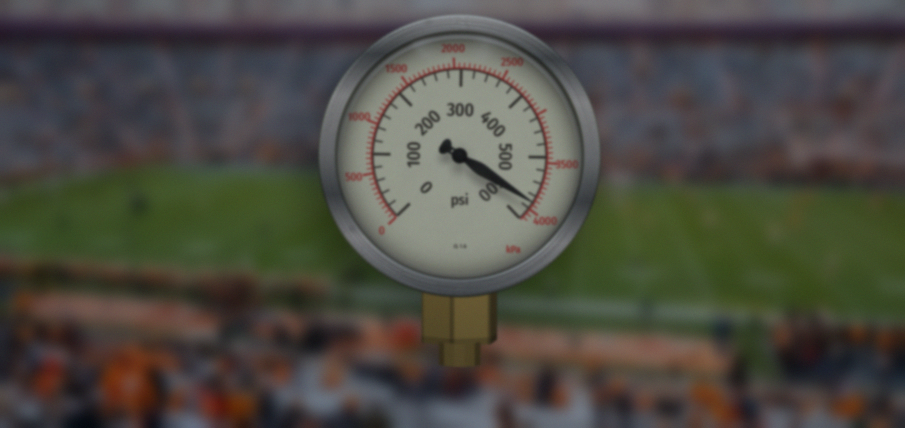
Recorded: 570 psi
